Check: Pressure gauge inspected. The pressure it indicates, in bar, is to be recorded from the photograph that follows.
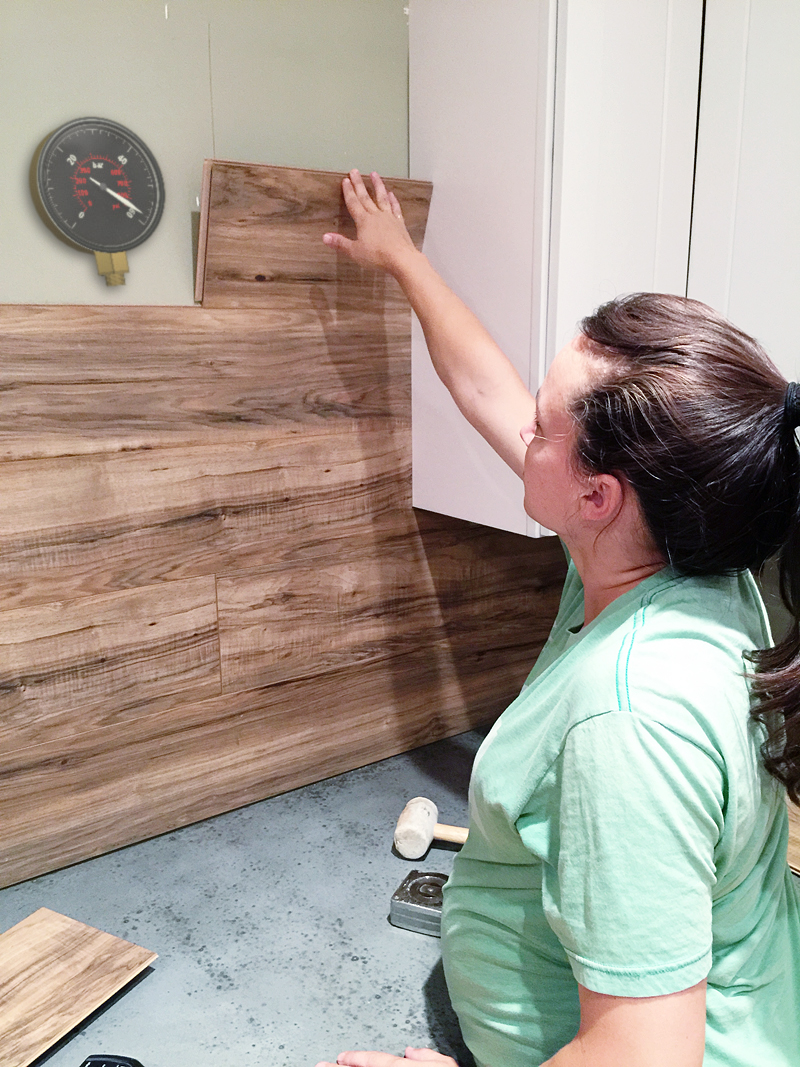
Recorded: 58 bar
